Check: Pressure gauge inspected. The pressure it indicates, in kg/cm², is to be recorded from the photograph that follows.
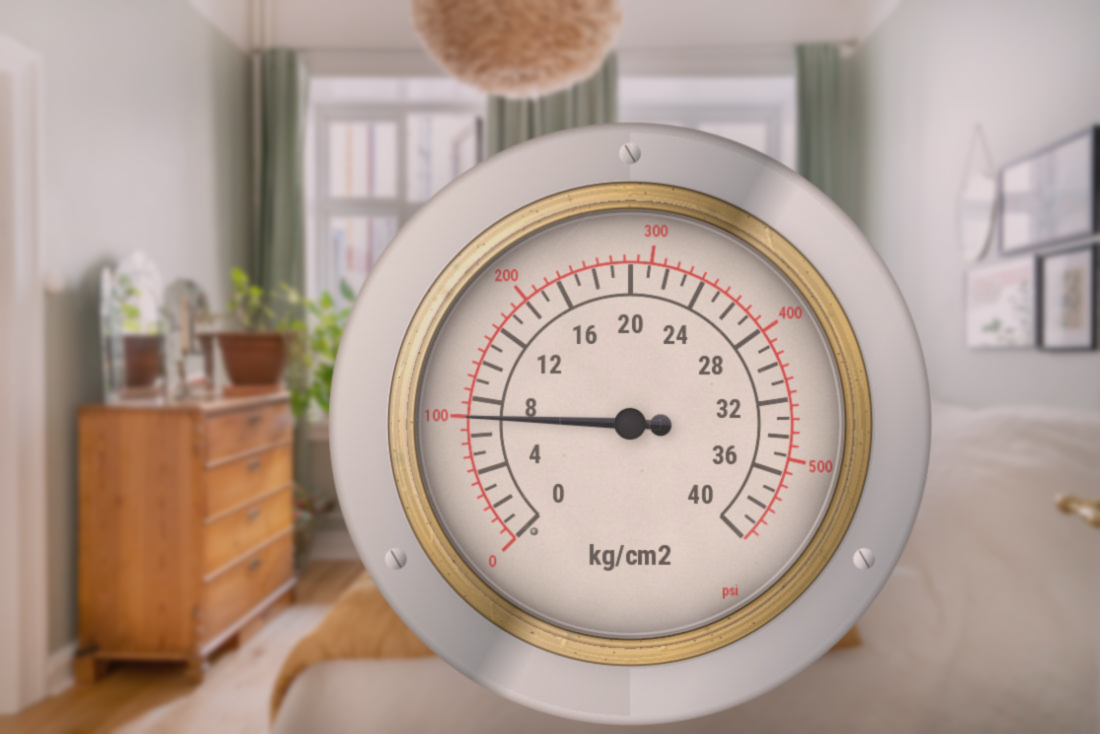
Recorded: 7 kg/cm²
